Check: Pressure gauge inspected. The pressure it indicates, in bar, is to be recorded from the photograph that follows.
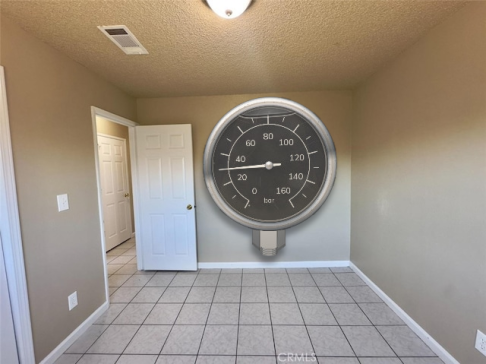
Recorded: 30 bar
